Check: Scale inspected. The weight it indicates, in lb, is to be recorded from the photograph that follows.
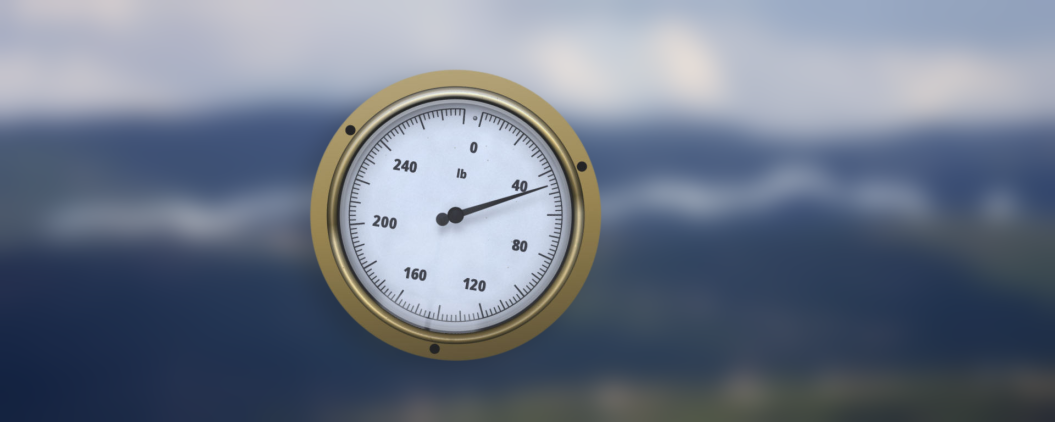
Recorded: 46 lb
